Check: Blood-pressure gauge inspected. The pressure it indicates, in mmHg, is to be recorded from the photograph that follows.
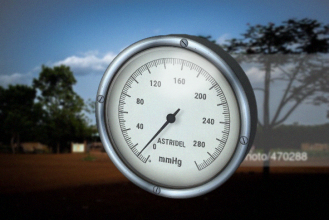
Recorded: 10 mmHg
